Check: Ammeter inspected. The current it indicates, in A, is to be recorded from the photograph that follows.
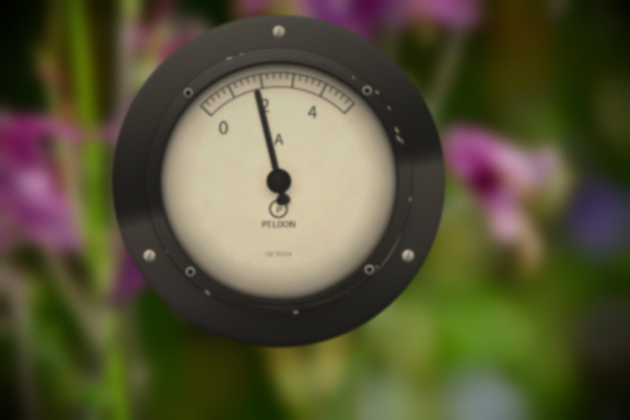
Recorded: 1.8 A
